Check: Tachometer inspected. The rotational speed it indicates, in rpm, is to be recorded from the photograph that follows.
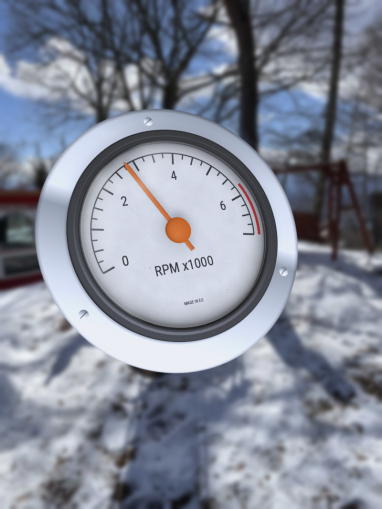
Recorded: 2750 rpm
